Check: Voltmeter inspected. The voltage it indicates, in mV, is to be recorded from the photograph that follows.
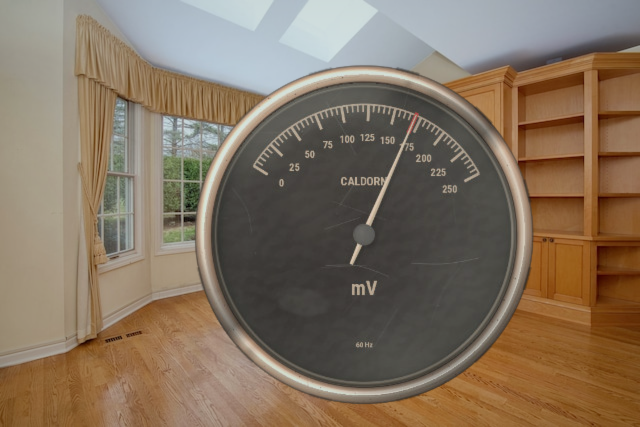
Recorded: 170 mV
